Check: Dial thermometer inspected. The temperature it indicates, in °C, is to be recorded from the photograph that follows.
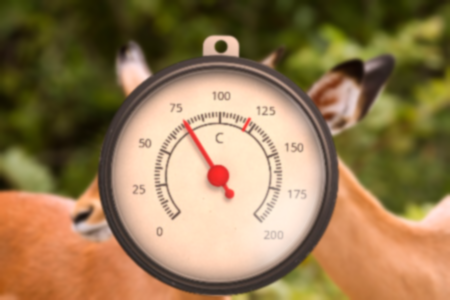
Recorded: 75 °C
